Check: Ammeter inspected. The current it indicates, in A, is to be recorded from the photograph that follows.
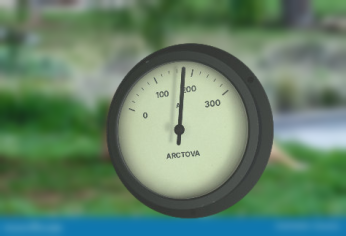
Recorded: 180 A
